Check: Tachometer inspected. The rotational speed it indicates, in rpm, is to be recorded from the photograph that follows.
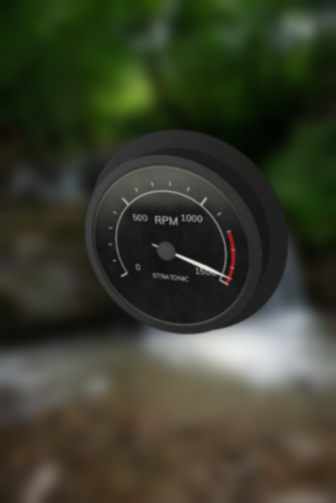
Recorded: 1450 rpm
